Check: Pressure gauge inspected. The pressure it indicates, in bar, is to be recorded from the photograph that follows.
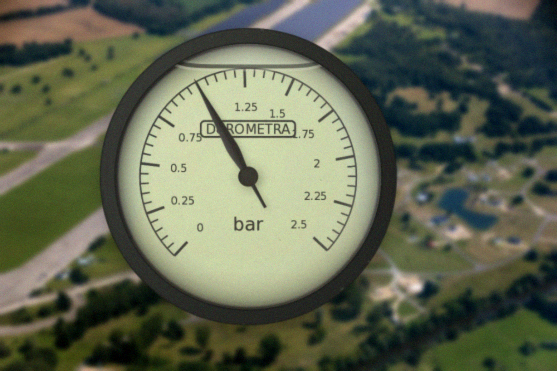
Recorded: 1 bar
